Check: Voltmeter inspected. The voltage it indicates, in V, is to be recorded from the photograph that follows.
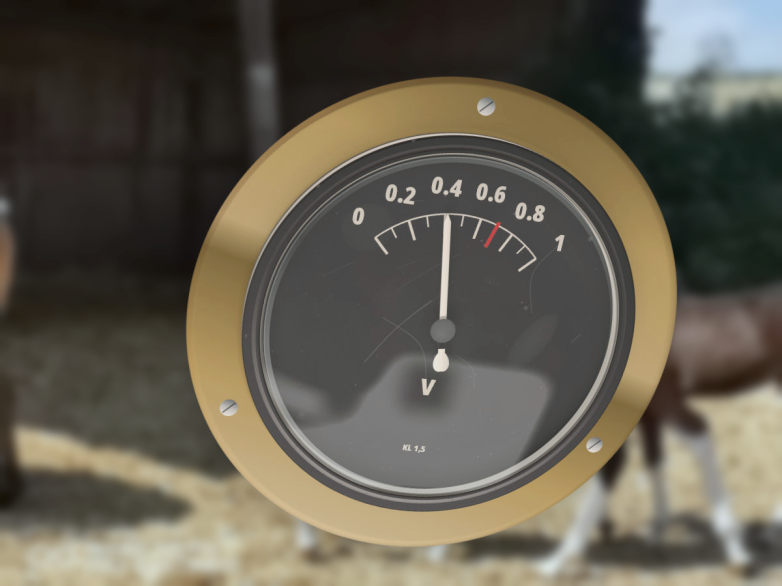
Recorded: 0.4 V
